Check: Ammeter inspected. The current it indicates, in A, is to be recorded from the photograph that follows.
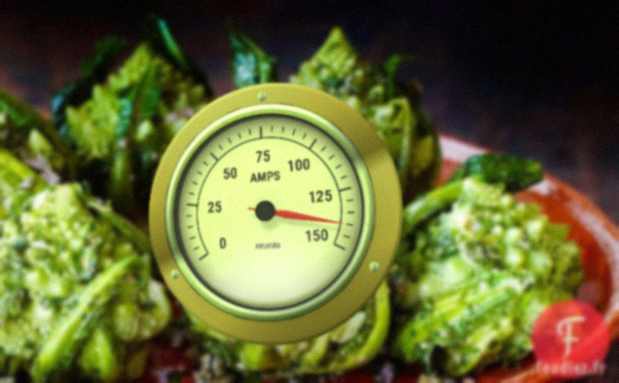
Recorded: 140 A
